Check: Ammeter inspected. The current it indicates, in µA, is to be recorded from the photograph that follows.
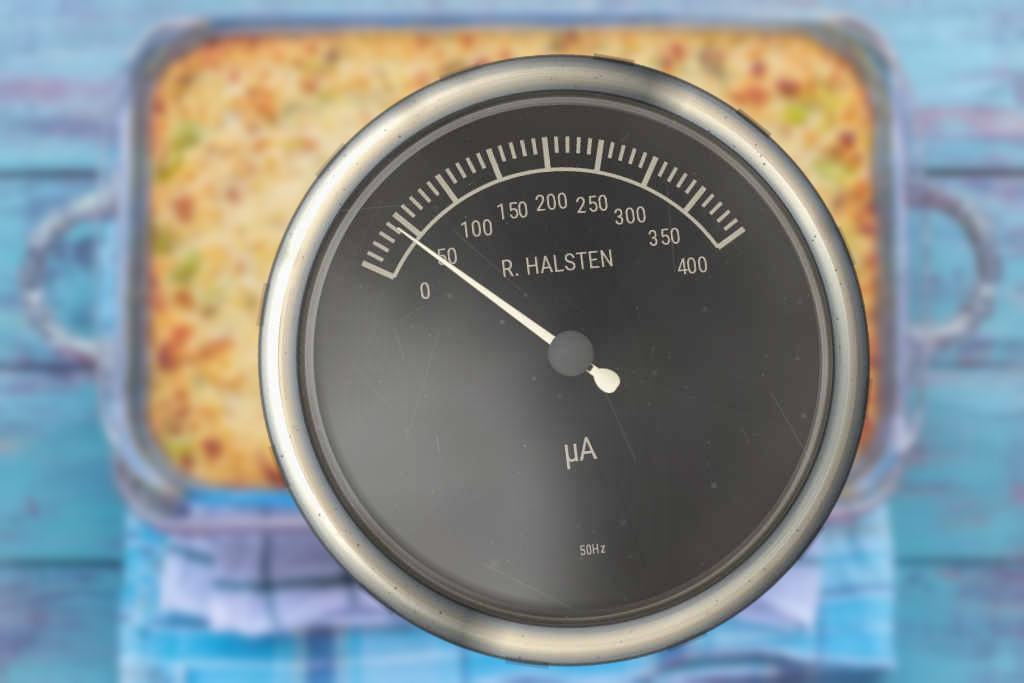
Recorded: 40 µA
